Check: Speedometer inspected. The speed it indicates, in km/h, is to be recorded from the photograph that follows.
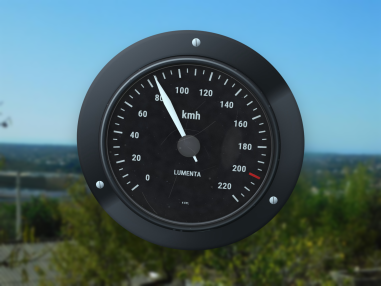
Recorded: 85 km/h
